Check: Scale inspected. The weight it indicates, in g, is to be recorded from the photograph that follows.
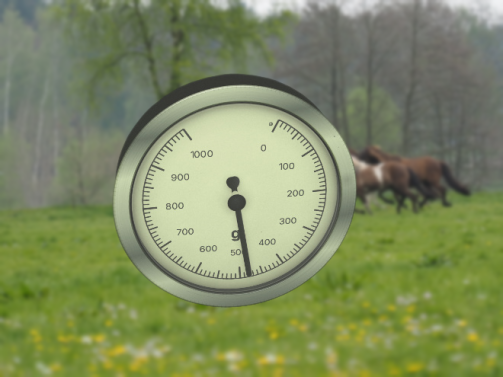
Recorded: 480 g
